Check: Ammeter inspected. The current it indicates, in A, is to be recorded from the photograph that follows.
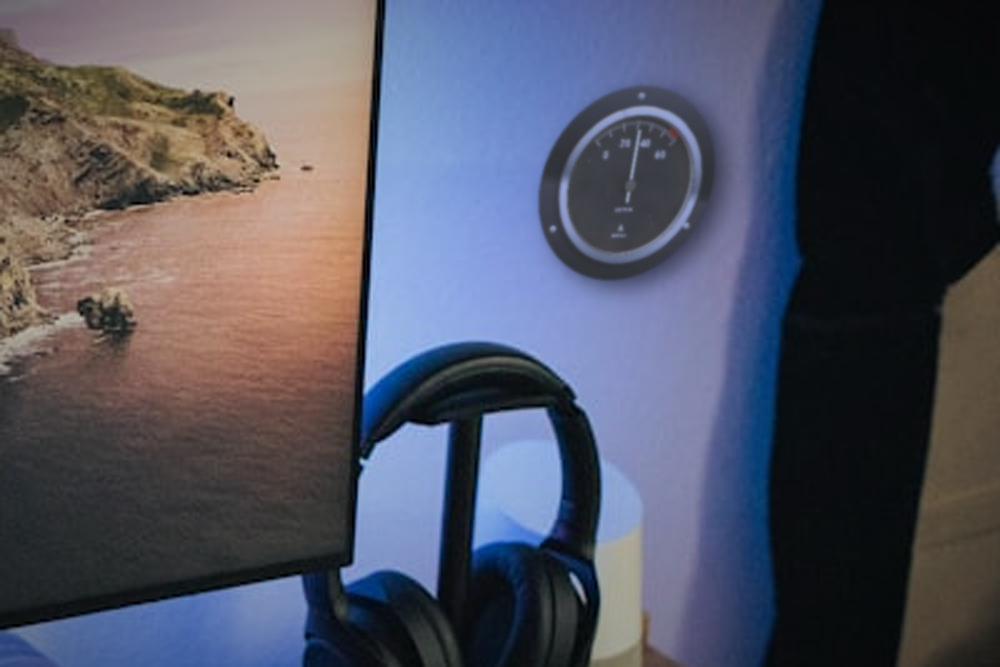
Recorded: 30 A
